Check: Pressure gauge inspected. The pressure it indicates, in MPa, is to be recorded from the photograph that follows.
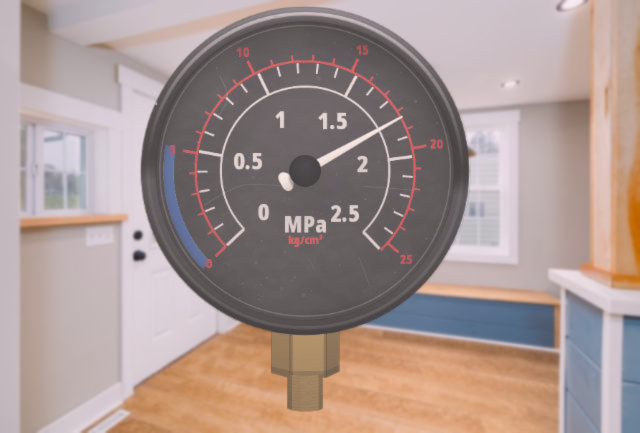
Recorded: 1.8 MPa
